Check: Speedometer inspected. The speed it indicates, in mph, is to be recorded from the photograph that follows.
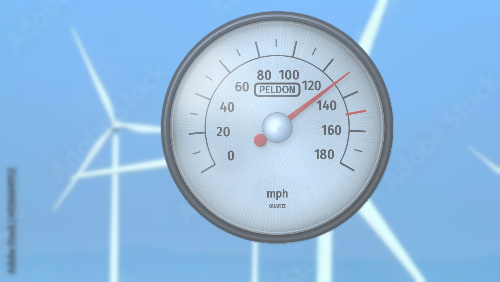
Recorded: 130 mph
